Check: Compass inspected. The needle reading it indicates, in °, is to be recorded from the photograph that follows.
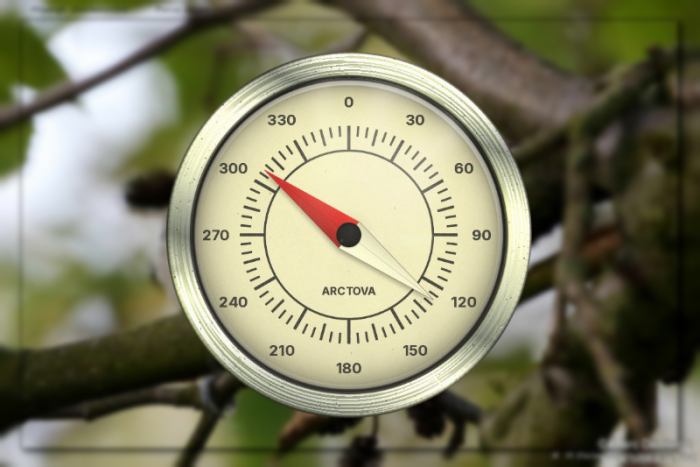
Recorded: 307.5 °
